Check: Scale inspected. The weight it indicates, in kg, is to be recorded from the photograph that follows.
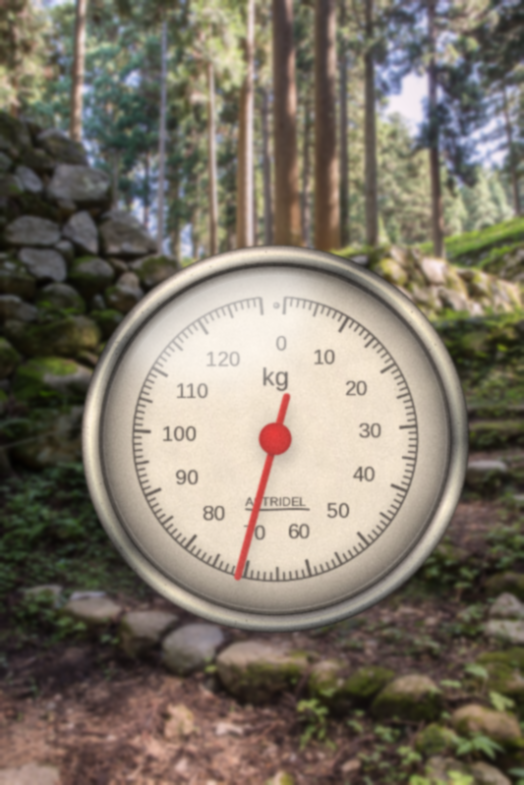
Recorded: 71 kg
